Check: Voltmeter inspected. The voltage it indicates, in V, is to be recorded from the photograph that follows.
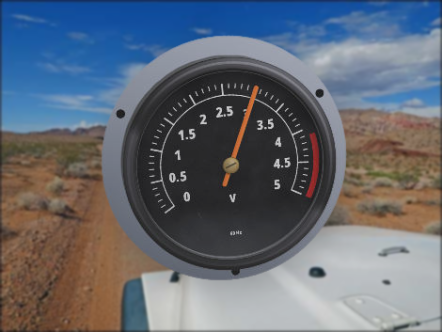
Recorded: 3 V
